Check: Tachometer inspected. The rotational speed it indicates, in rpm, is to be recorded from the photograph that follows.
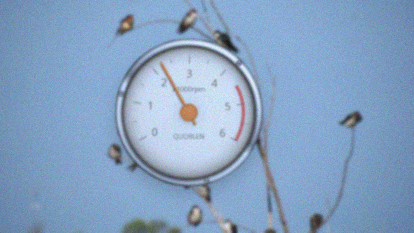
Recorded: 2250 rpm
